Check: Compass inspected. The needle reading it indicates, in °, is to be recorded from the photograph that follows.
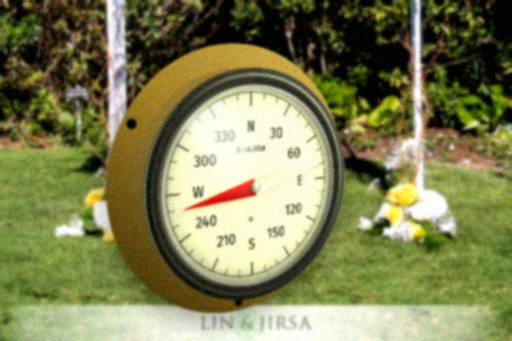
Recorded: 260 °
